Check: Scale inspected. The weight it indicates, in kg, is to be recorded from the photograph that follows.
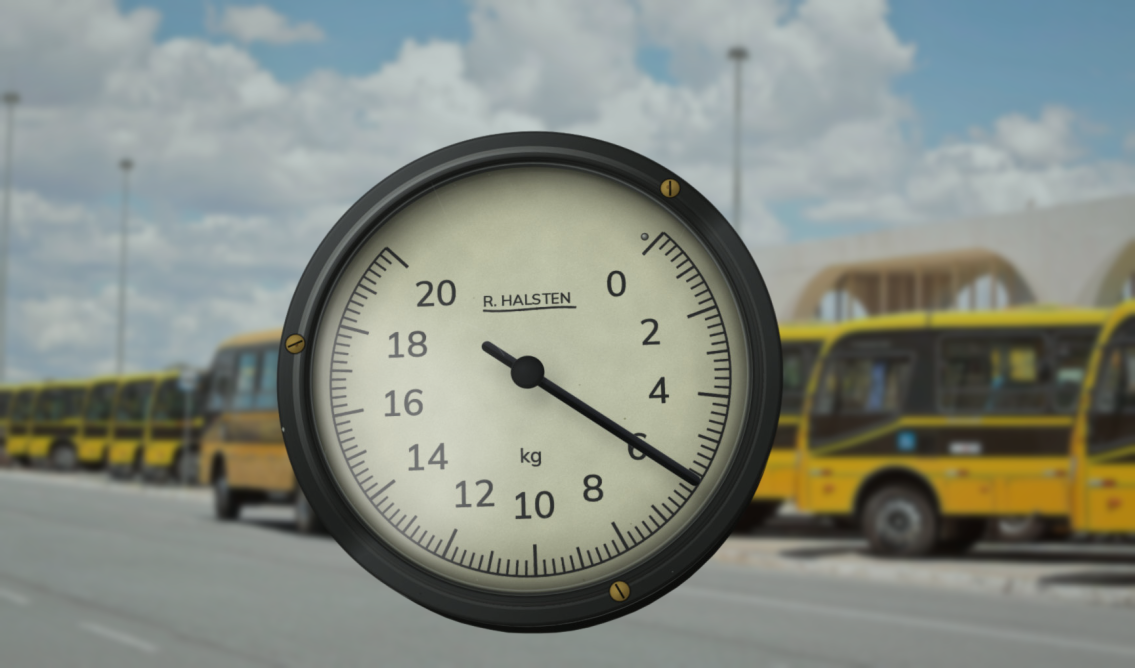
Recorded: 6 kg
